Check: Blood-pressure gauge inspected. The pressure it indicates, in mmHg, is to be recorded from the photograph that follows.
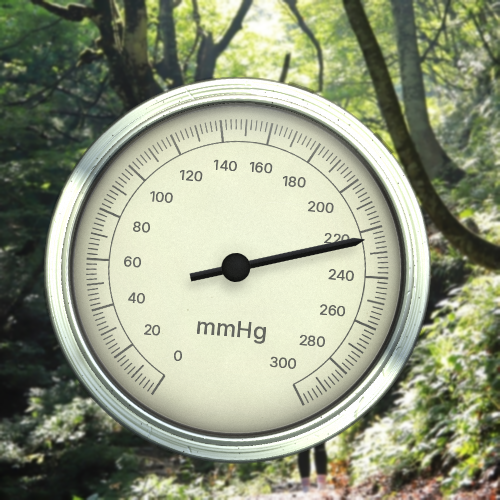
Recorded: 224 mmHg
